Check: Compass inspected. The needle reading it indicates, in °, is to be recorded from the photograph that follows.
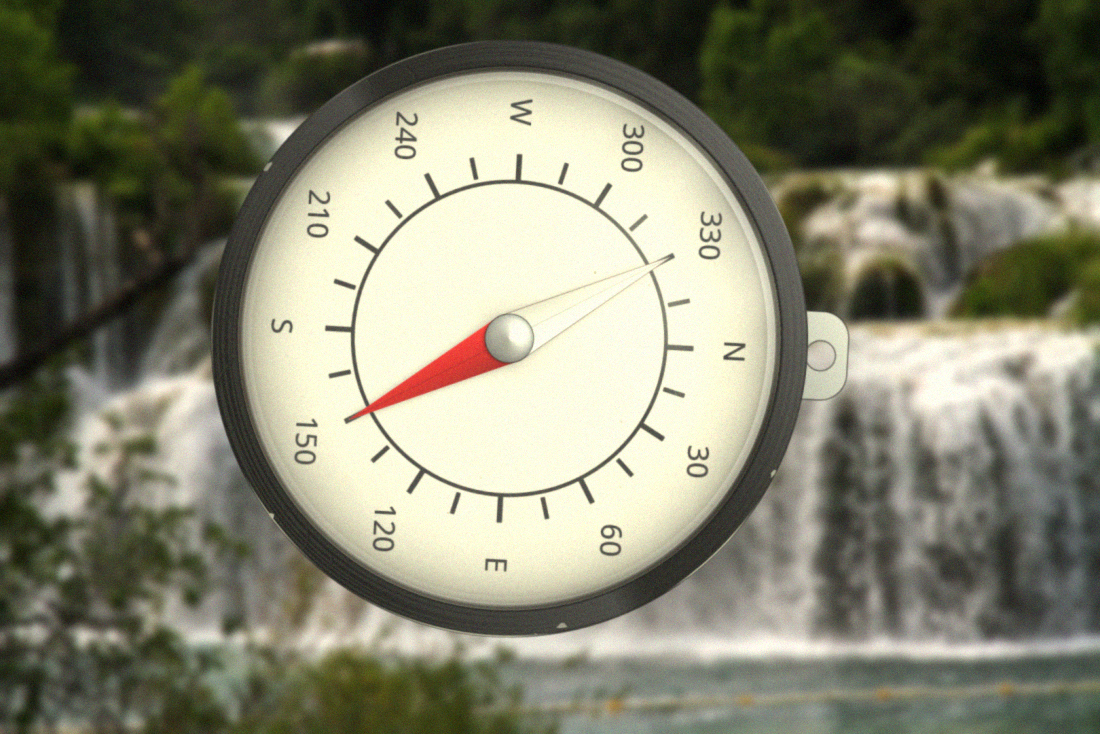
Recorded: 150 °
